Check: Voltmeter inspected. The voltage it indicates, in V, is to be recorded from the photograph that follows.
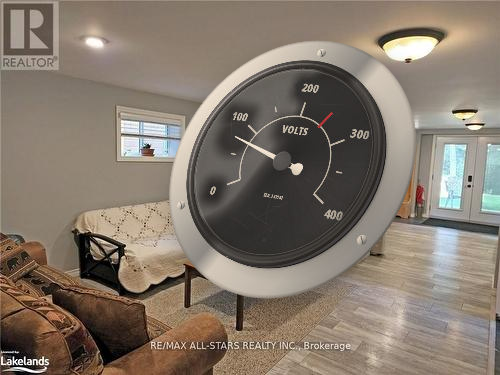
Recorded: 75 V
